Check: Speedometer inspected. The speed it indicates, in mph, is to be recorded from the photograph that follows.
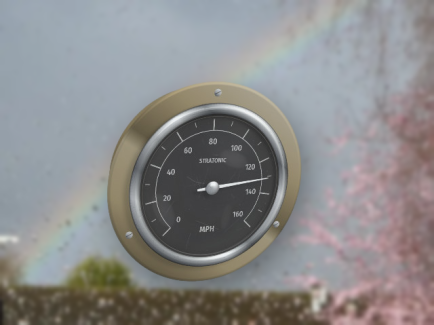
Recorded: 130 mph
